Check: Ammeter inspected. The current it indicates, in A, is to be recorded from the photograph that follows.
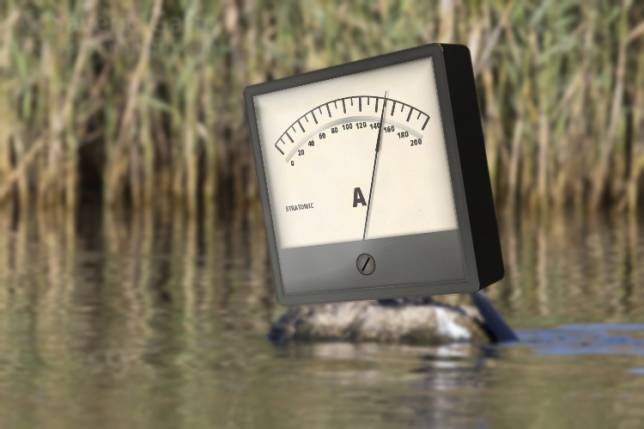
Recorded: 150 A
